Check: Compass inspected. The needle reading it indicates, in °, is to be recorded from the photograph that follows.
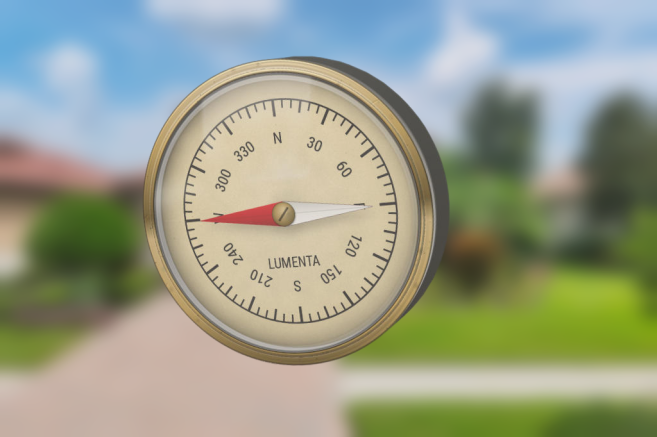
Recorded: 270 °
